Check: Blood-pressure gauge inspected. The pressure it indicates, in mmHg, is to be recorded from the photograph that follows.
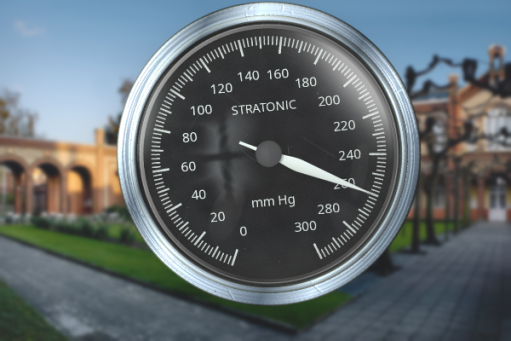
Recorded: 260 mmHg
